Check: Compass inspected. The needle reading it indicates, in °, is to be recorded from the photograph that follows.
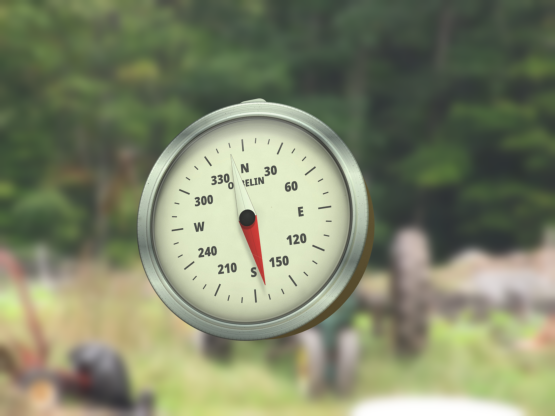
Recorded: 170 °
